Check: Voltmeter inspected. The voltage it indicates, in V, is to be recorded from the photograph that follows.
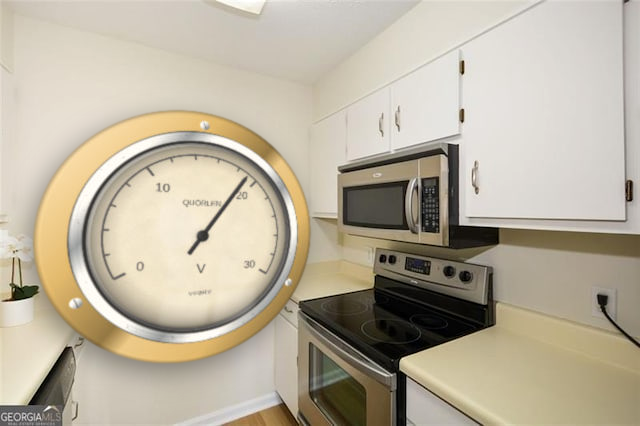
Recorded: 19 V
